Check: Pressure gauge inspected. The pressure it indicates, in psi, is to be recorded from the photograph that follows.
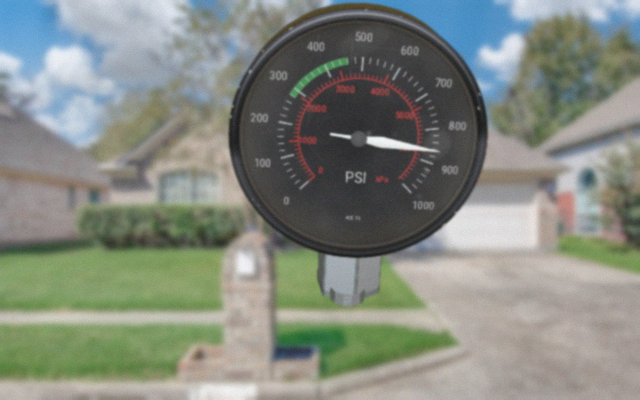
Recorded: 860 psi
